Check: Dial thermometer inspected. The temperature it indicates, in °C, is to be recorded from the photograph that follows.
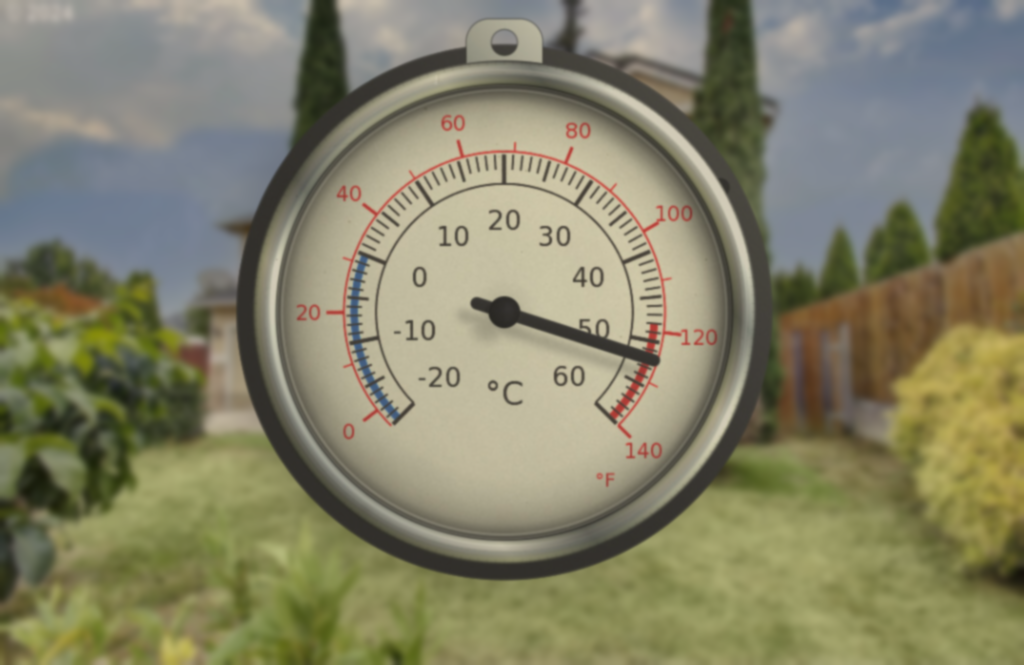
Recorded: 52 °C
